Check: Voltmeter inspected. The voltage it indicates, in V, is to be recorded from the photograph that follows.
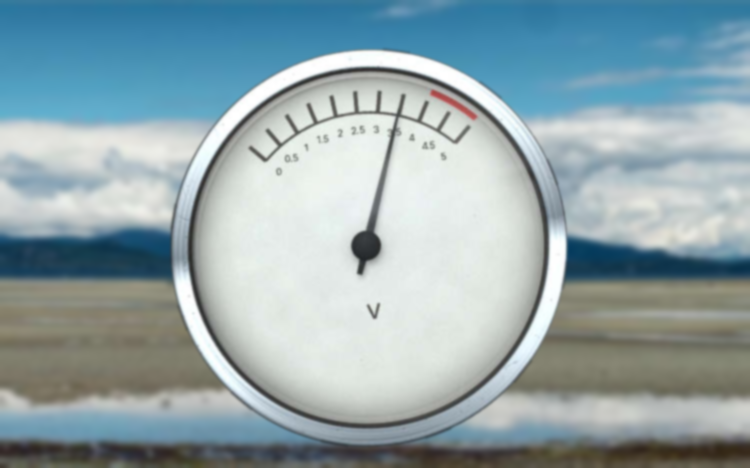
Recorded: 3.5 V
